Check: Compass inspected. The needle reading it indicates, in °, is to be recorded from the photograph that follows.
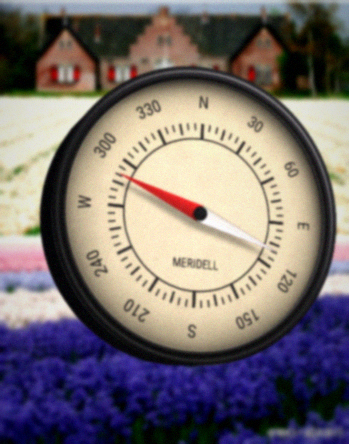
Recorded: 290 °
